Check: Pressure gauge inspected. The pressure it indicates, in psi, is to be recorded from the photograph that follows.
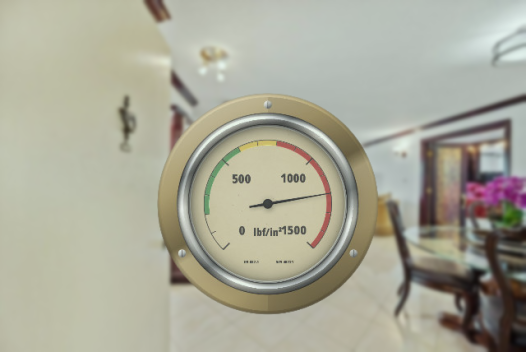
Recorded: 1200 psi
